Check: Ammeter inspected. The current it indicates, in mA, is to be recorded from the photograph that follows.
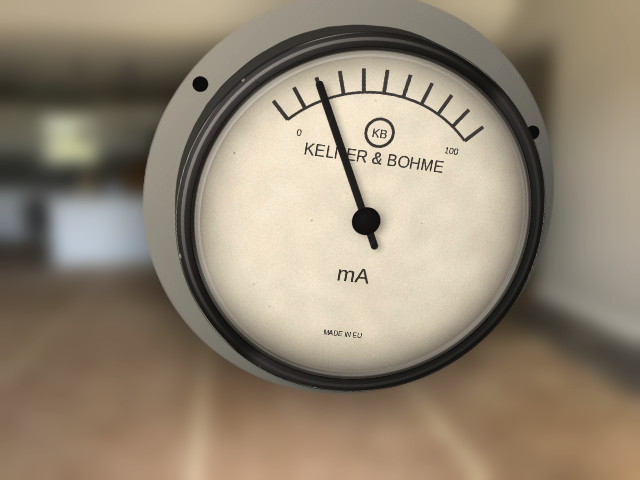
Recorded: 20 mA
